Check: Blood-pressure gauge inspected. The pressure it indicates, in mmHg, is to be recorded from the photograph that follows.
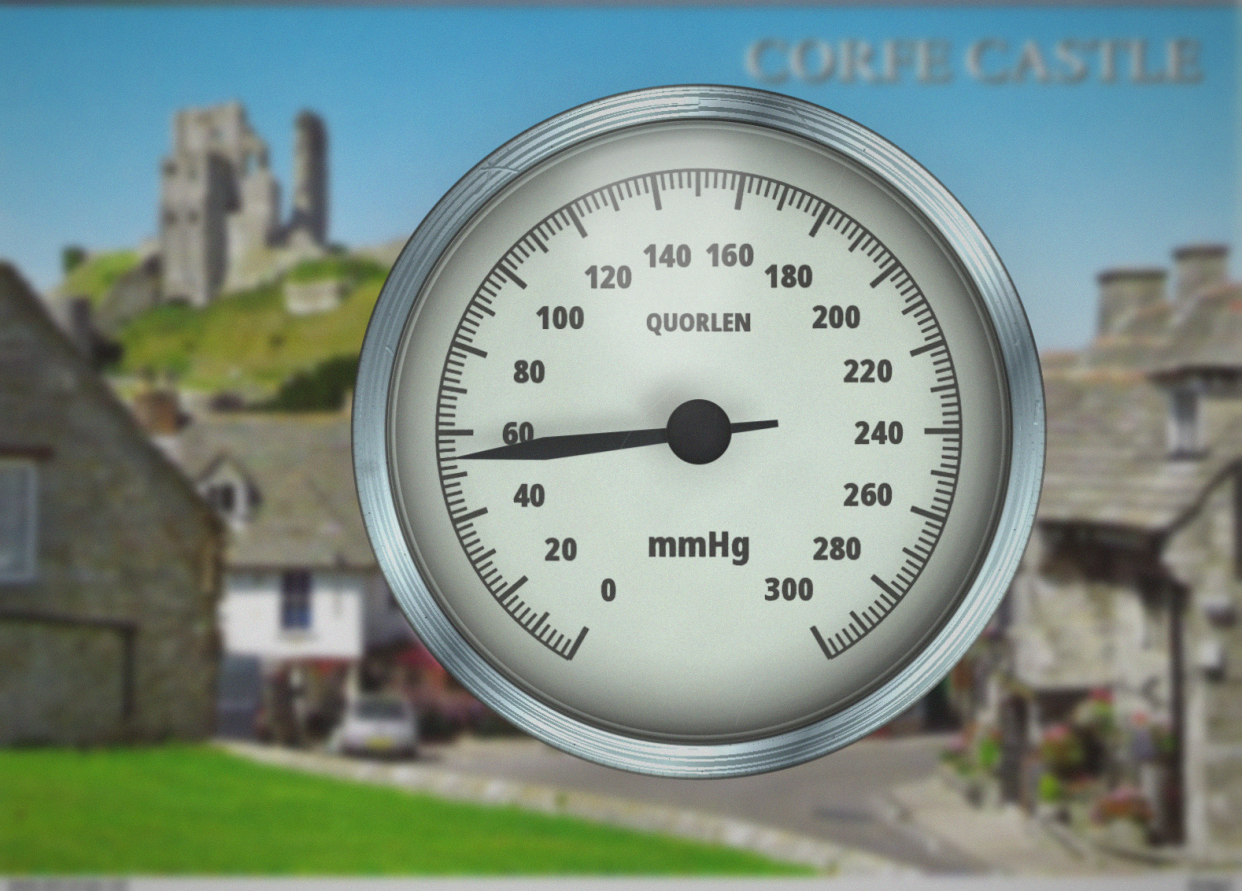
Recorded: 54 mmHg
